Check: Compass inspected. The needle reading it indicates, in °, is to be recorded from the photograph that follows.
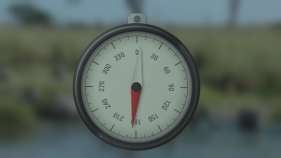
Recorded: 185 °
